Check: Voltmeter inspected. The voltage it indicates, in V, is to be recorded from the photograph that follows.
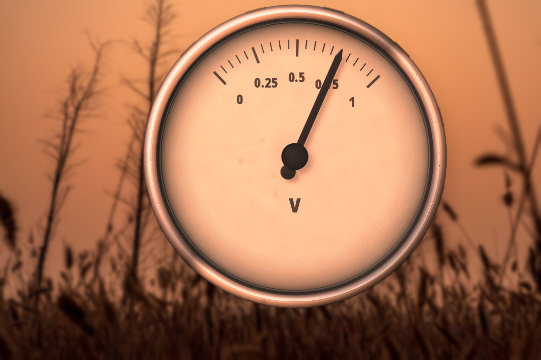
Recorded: 0.75 V
